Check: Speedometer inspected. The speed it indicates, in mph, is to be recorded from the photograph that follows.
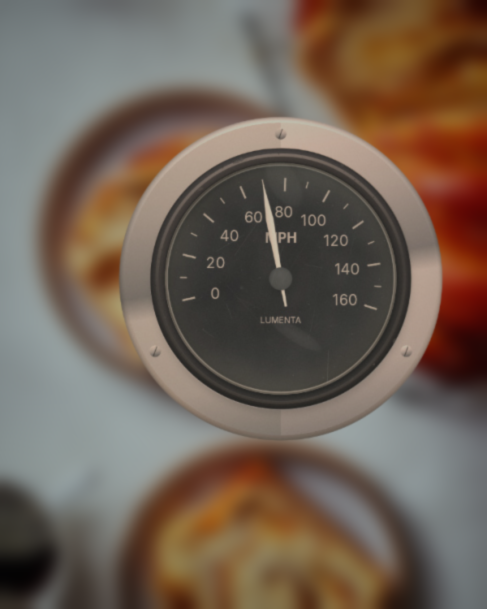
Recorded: 70 mph
